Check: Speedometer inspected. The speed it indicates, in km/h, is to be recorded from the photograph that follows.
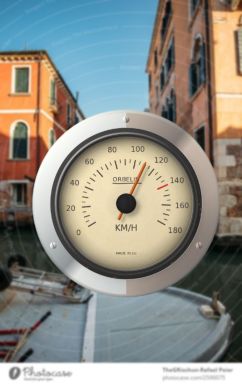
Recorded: 110 km/h
